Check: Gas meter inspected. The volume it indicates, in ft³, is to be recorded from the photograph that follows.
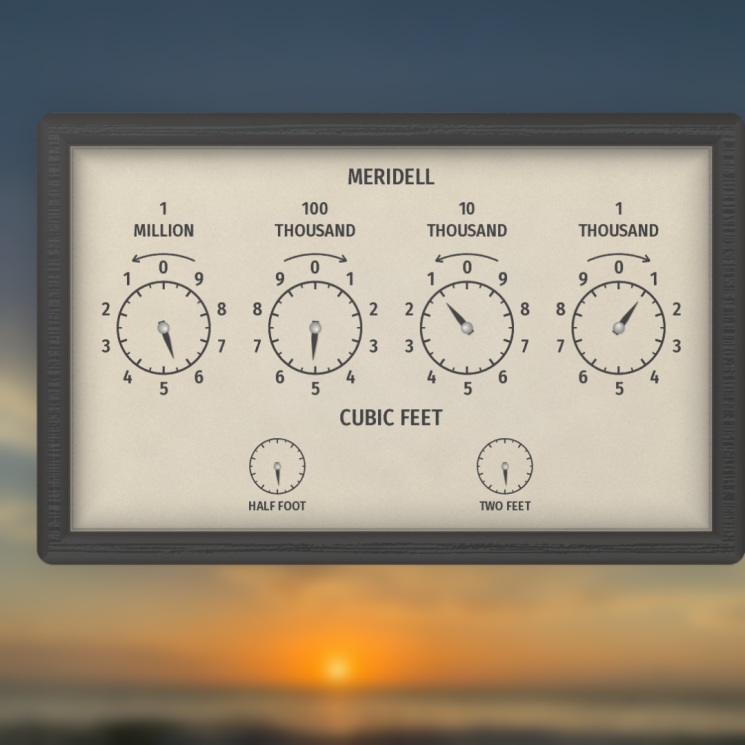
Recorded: 551100 ft³
